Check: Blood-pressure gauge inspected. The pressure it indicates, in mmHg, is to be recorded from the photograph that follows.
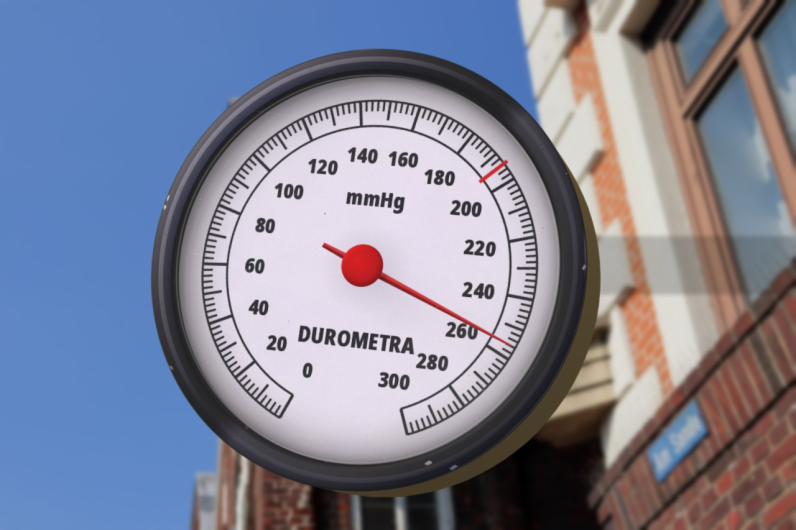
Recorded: 256 mmHg
